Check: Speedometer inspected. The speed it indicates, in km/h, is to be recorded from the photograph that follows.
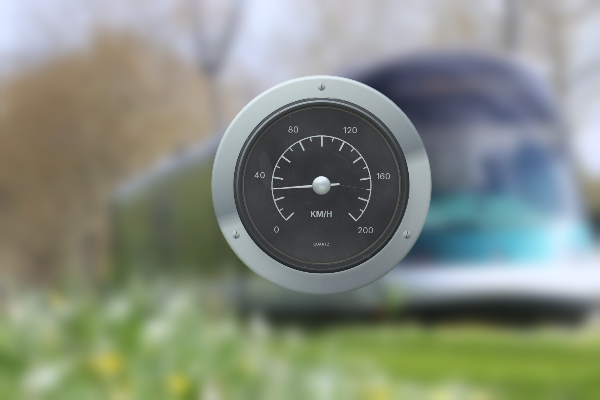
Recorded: 30 km/h
